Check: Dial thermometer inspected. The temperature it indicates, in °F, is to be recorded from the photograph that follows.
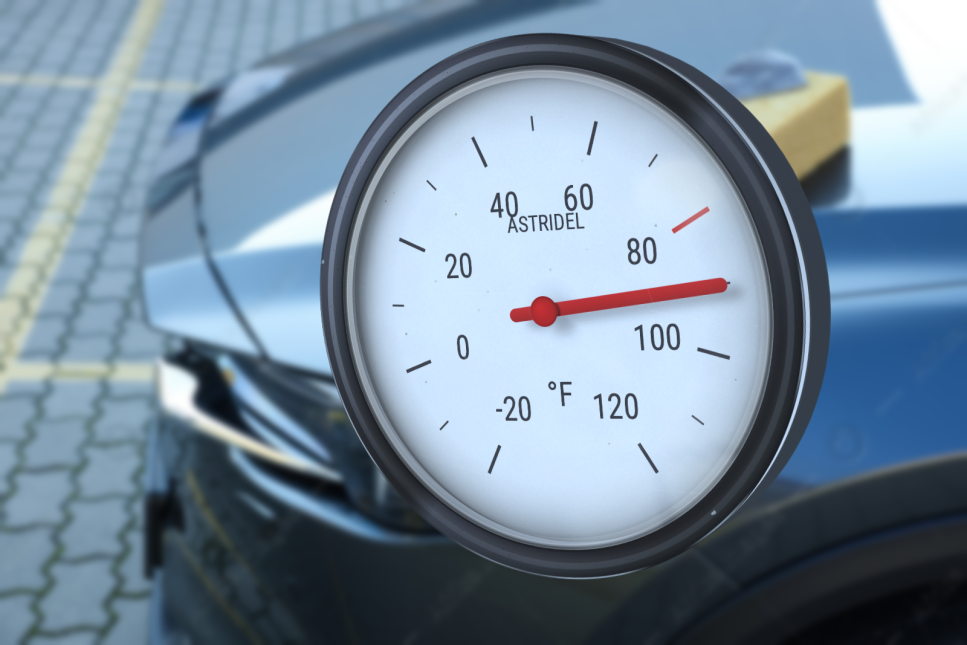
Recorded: 90 °F
